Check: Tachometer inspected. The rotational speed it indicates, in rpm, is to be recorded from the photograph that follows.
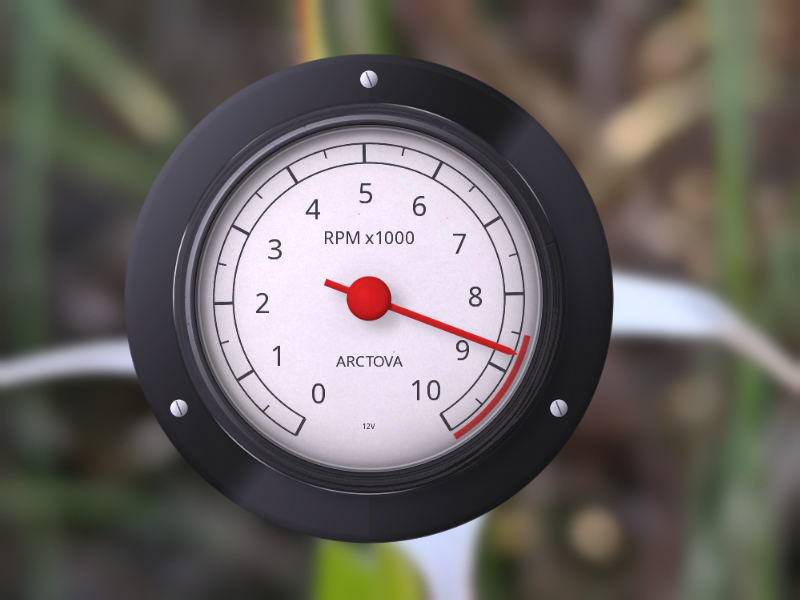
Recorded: 8750 rpm
